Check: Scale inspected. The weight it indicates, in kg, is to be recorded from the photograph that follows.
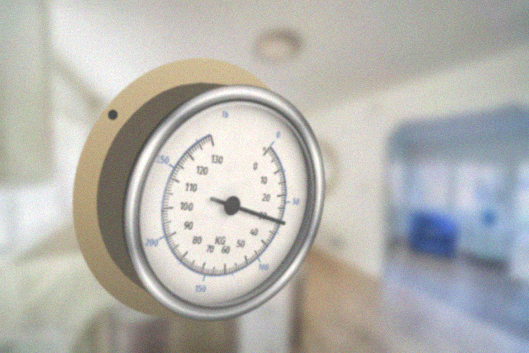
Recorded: 30 kg
